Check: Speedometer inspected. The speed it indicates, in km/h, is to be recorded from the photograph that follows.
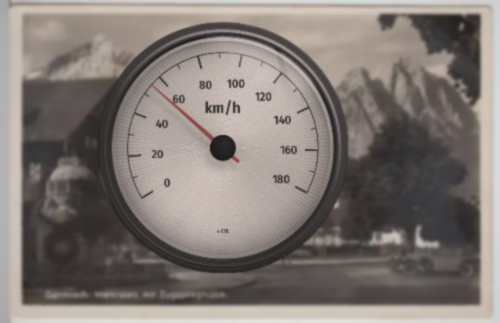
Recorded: 55 km/h
